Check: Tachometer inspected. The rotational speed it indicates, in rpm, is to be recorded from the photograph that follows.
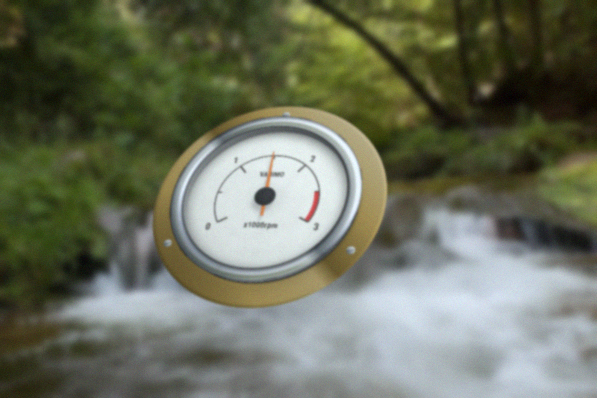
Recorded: 1500 rpm
